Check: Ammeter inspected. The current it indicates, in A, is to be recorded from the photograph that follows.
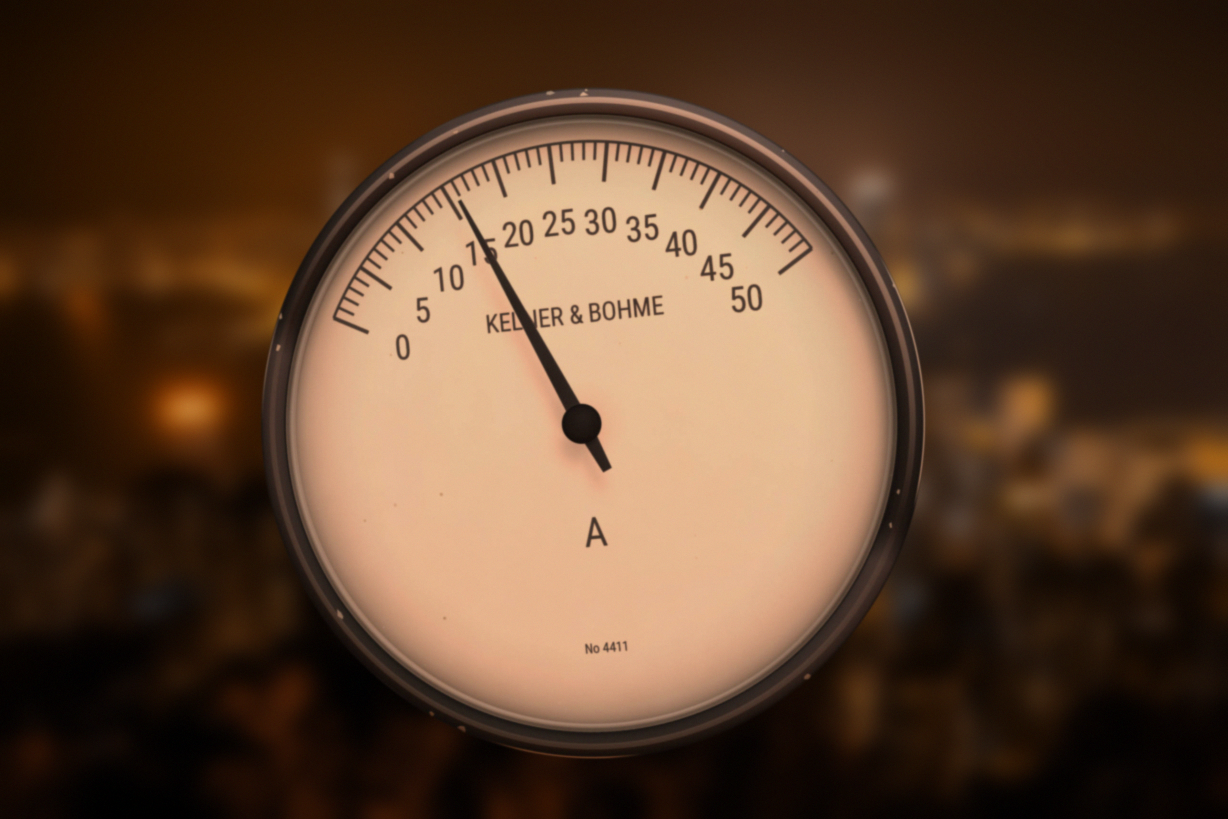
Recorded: 16 A
